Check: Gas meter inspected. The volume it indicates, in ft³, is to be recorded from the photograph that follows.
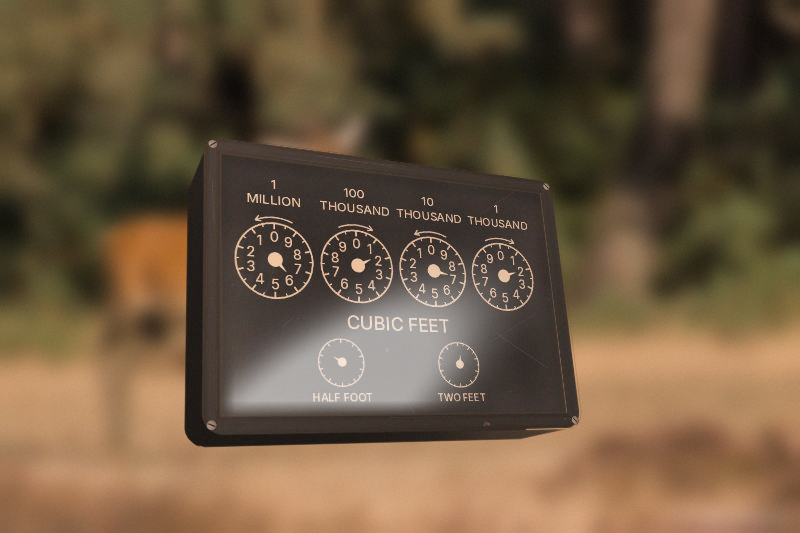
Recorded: 617200 ft³
